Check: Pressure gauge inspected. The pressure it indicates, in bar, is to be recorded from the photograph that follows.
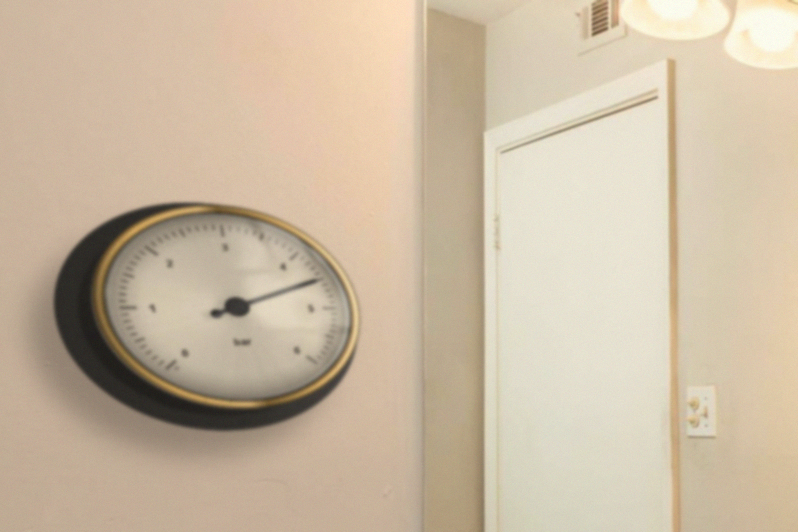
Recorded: 4.5 bar
